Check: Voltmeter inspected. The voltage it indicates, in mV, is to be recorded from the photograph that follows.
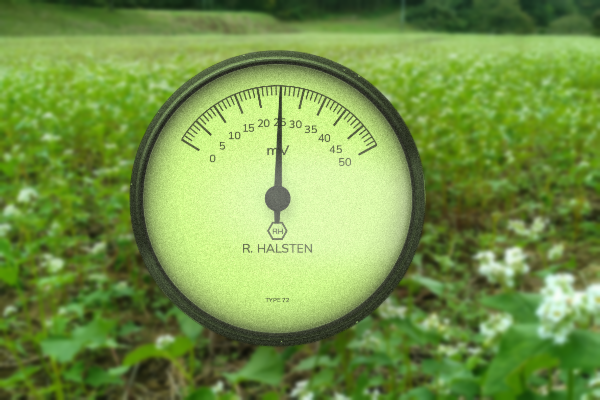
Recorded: 25 mV
